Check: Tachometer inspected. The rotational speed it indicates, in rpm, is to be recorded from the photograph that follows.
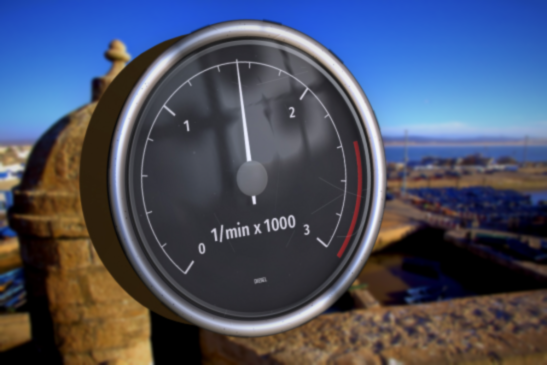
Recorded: 1500 rpm
